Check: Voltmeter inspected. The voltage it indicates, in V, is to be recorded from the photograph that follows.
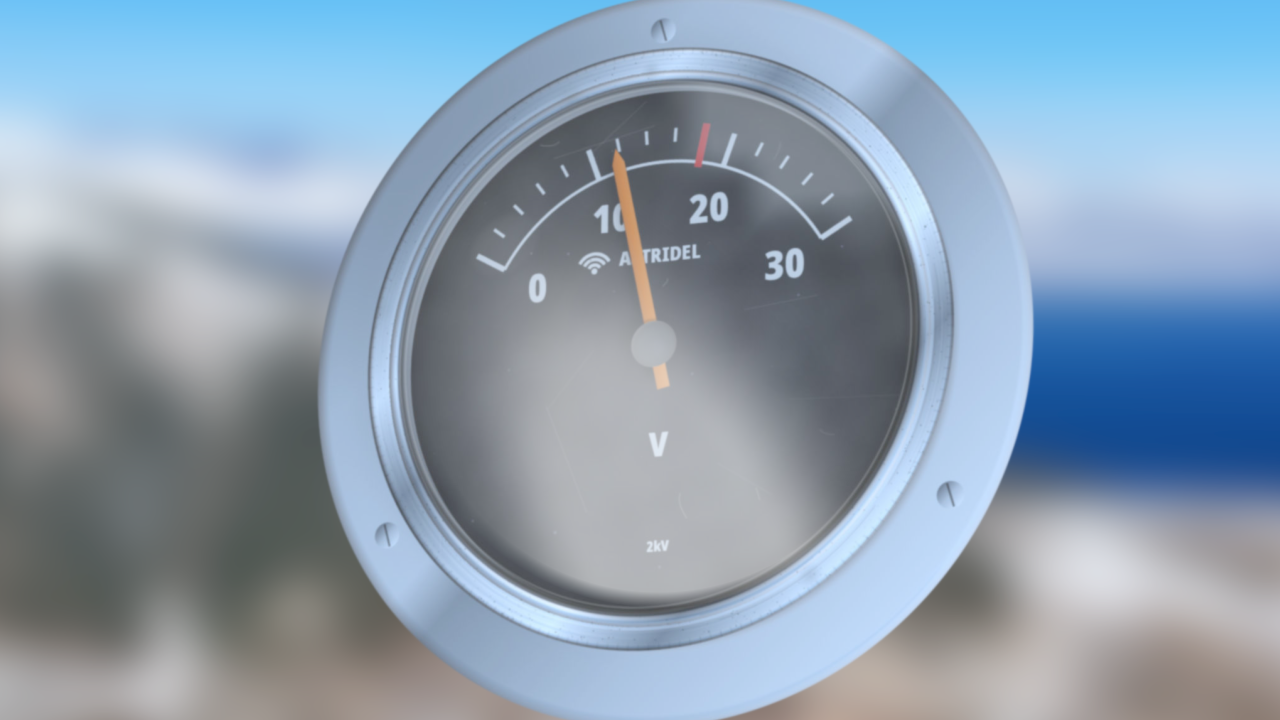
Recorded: 12 V
